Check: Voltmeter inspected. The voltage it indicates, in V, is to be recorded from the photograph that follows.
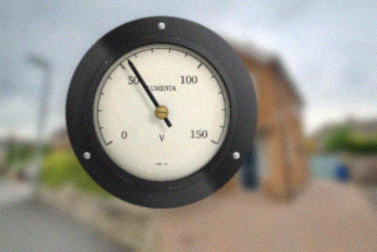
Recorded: 55 V
